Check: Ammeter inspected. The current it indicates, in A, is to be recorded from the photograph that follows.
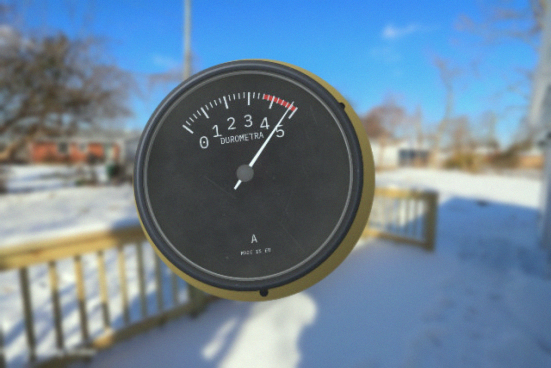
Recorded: 4.8 A
